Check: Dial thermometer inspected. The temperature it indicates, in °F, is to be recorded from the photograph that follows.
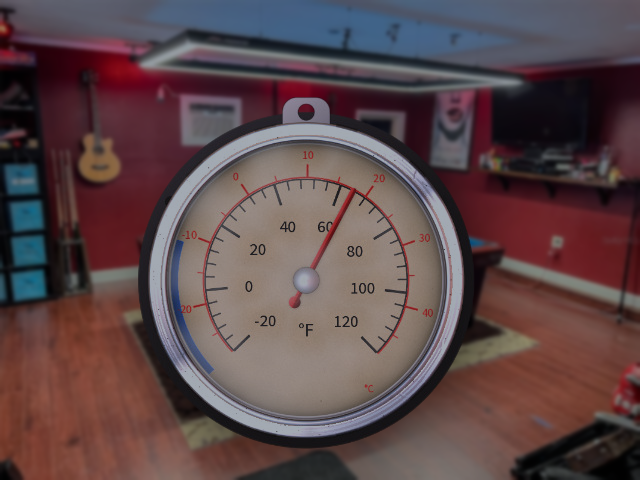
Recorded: 64 °F
